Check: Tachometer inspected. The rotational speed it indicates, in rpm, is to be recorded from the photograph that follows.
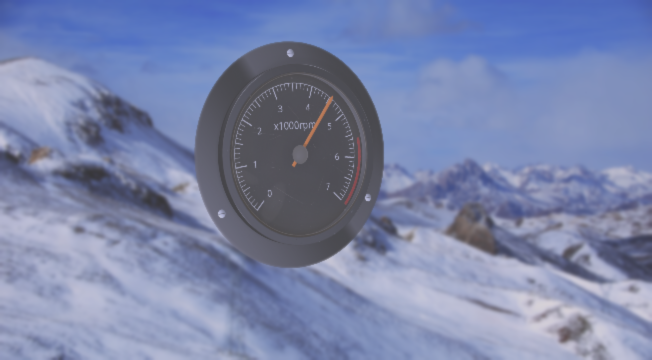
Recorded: 4500 rpm
